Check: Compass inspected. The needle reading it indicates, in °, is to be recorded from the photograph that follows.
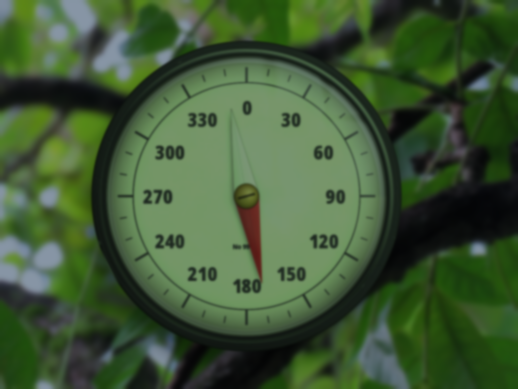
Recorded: 170 °
